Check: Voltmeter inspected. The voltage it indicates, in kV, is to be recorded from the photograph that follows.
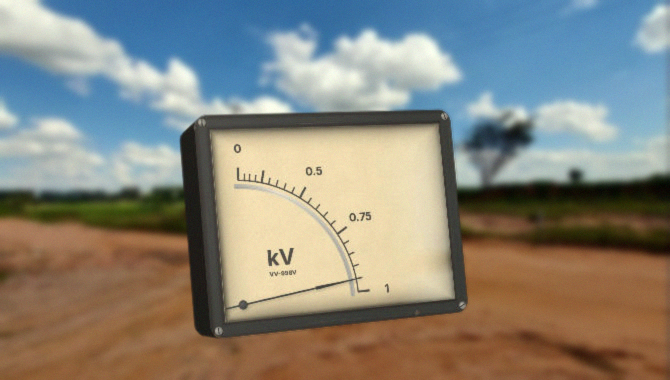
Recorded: 0.95 kV
